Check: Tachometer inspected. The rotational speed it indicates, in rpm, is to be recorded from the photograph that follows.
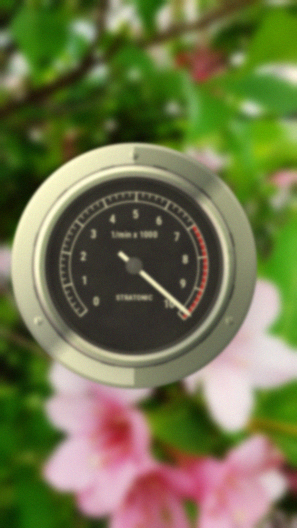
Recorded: 9800 rpm
